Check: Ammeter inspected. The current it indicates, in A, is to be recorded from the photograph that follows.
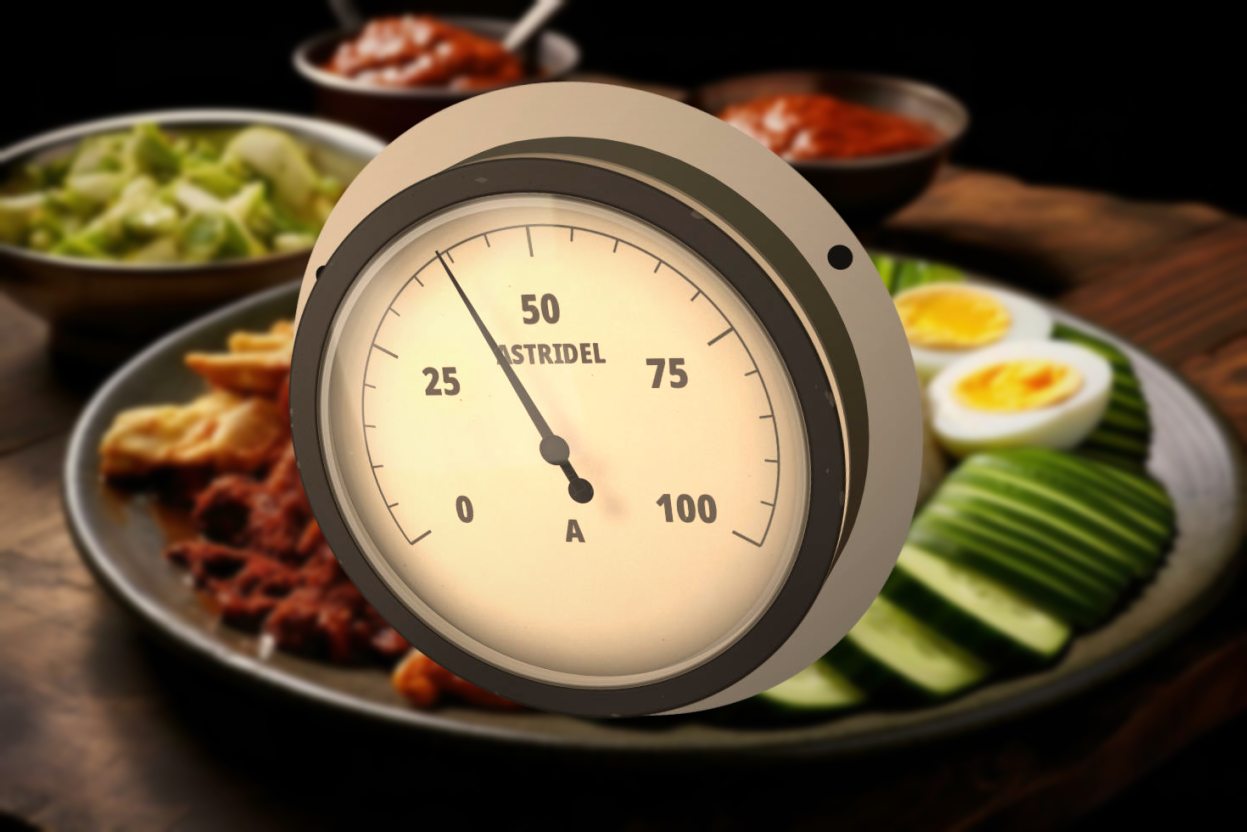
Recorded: 40 A
